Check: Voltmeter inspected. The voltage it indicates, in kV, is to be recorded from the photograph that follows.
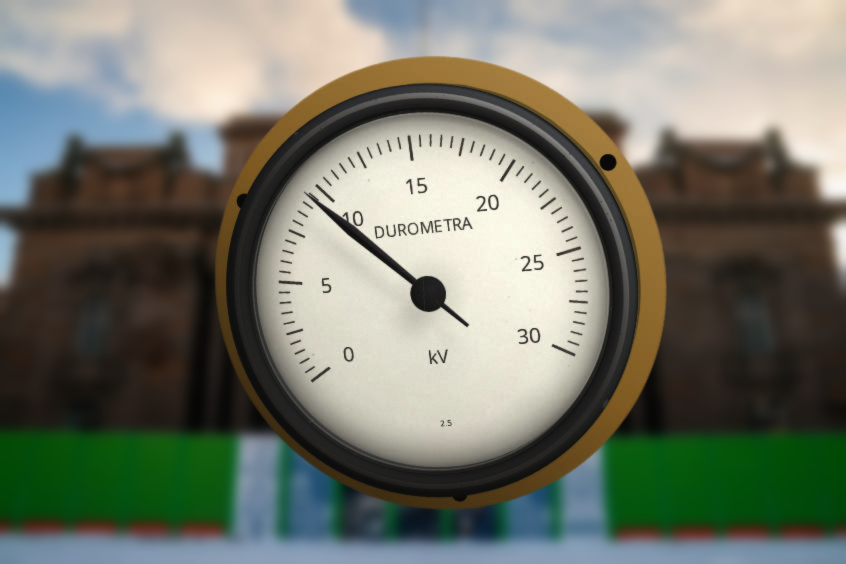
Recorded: 9.5 kV
